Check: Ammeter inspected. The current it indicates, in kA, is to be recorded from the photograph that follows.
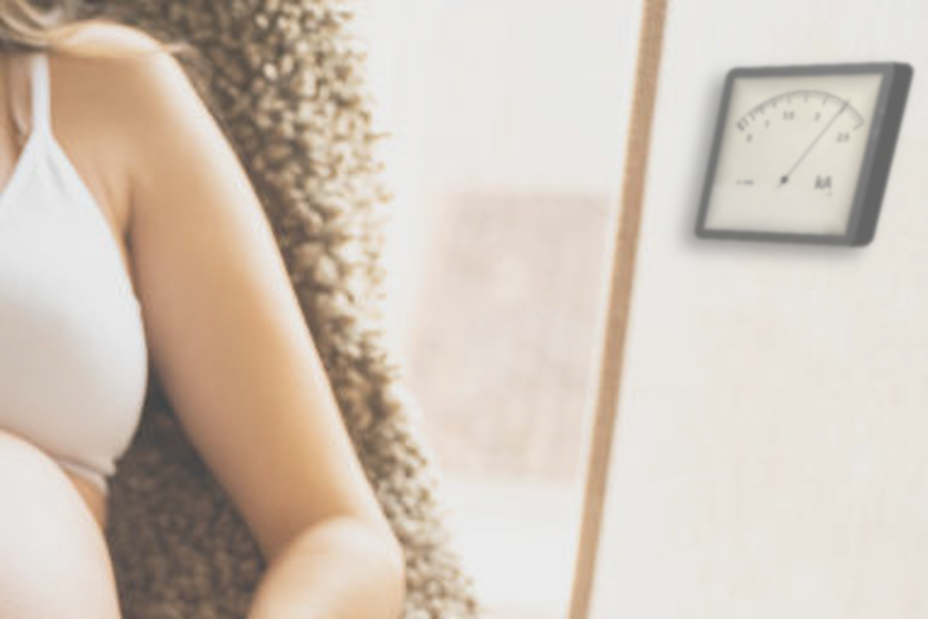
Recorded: 2.25 kA
